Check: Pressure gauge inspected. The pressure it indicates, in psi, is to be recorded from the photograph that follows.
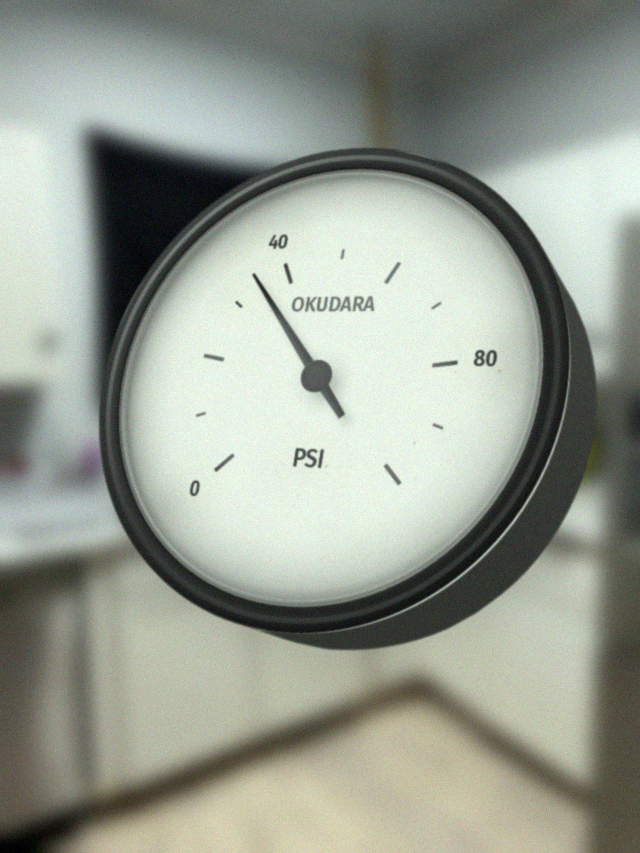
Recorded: 35 psi
